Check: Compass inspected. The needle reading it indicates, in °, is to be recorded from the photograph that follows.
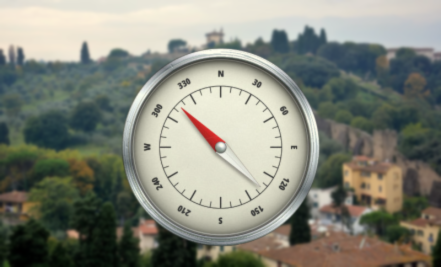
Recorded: 315 °
